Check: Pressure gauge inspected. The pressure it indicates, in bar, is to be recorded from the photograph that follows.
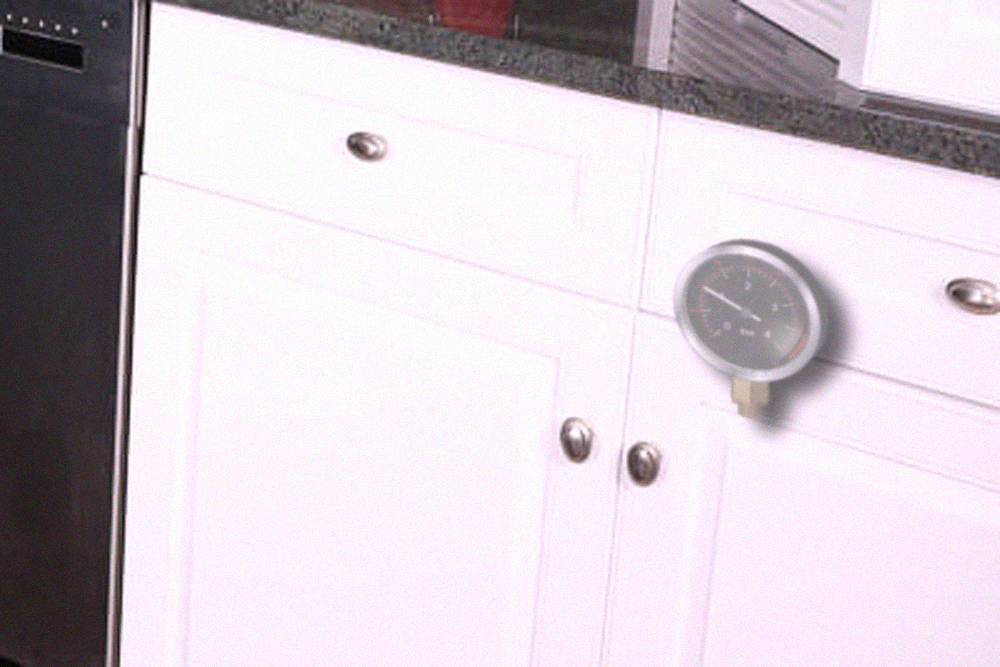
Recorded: 1 bar
